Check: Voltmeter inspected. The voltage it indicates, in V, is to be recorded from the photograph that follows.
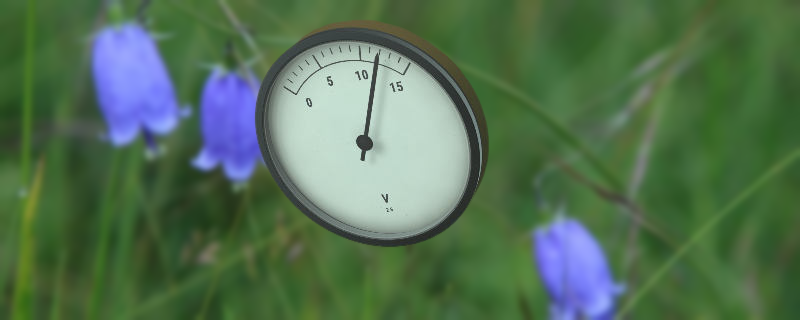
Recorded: 12 V
